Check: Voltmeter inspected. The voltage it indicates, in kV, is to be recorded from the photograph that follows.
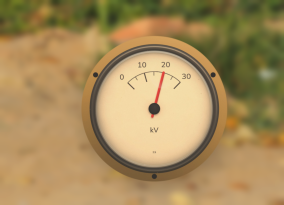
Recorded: 20 kV
